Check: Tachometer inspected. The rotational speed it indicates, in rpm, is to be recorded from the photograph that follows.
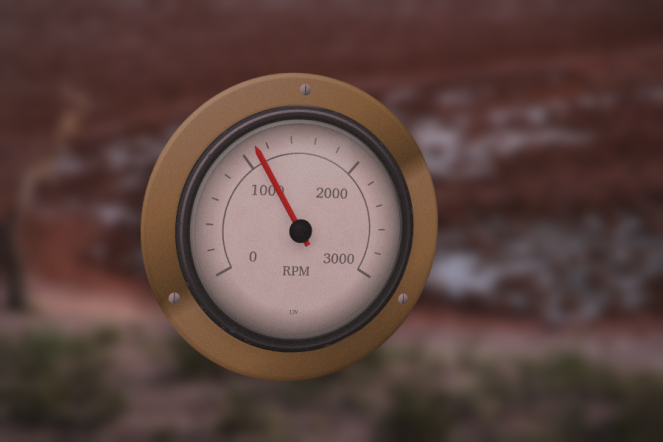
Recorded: 1100 rpm
